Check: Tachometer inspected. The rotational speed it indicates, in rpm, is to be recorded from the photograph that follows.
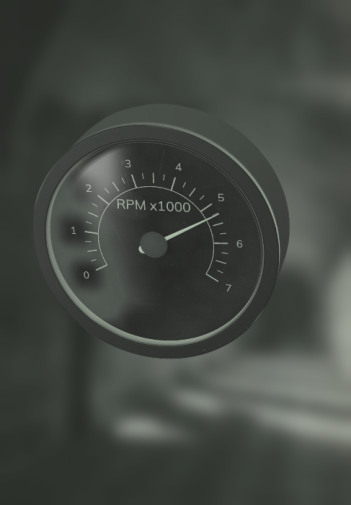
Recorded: 5250 rpm
